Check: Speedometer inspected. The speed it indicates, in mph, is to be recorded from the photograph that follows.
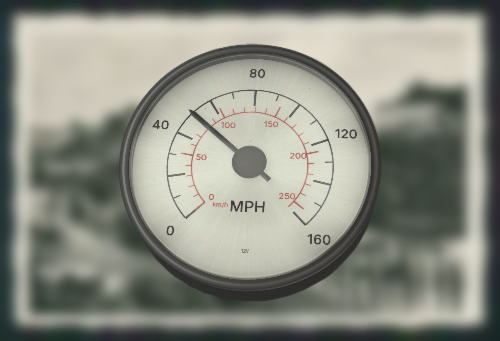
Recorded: 50 mph
